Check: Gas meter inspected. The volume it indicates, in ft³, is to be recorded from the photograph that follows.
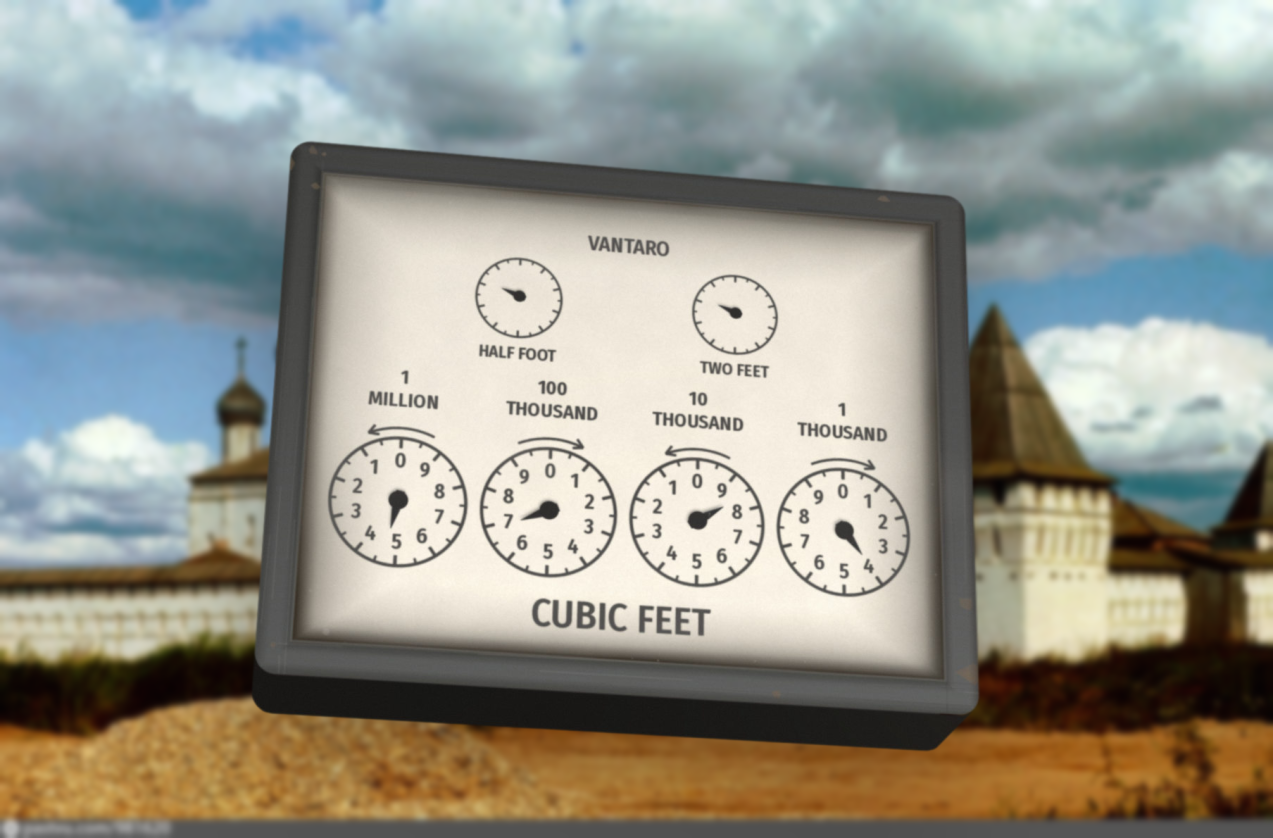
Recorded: 468400 ft³
